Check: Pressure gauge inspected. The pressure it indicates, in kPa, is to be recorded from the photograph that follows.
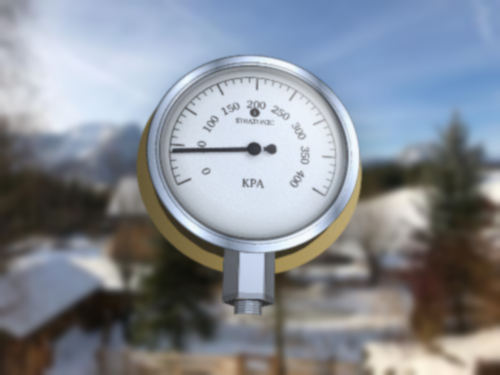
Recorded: 40 kPa
